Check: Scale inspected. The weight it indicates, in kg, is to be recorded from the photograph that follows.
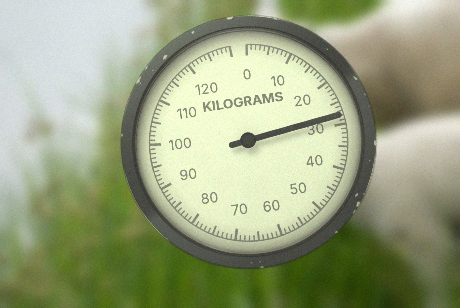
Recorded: 28 kg
